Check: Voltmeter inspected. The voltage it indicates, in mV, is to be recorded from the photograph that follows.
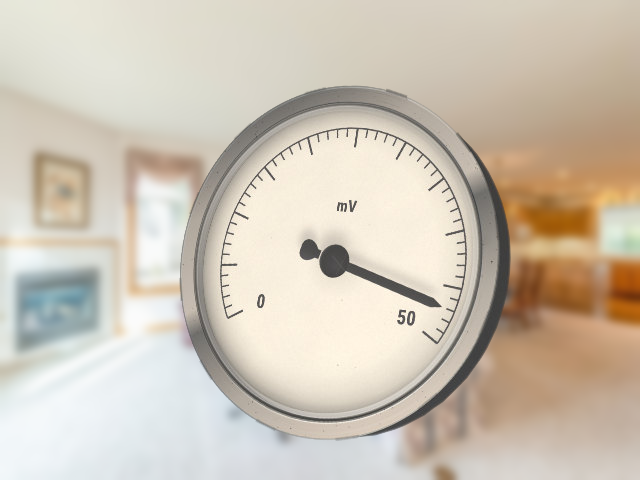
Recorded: 47 mV
